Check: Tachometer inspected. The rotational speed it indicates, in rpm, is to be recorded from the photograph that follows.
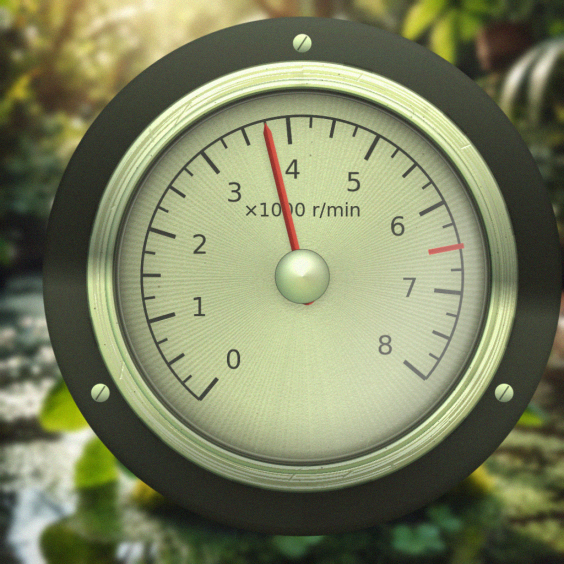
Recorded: 3750 rpm
